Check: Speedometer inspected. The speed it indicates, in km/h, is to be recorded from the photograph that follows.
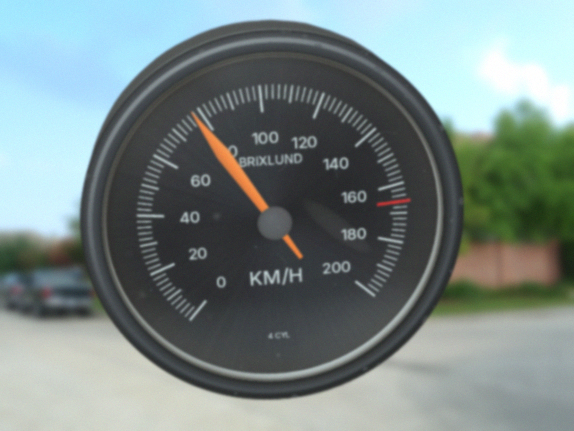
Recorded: 78 km/h
